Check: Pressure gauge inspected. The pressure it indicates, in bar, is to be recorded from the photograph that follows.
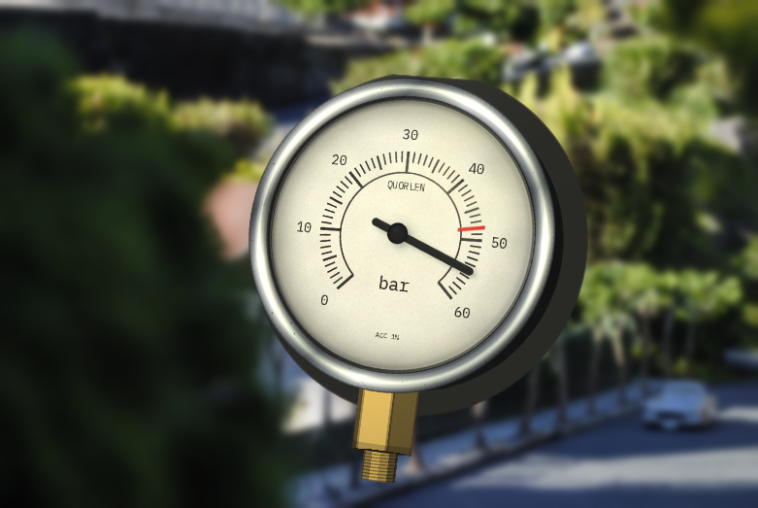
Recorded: 55 bar
